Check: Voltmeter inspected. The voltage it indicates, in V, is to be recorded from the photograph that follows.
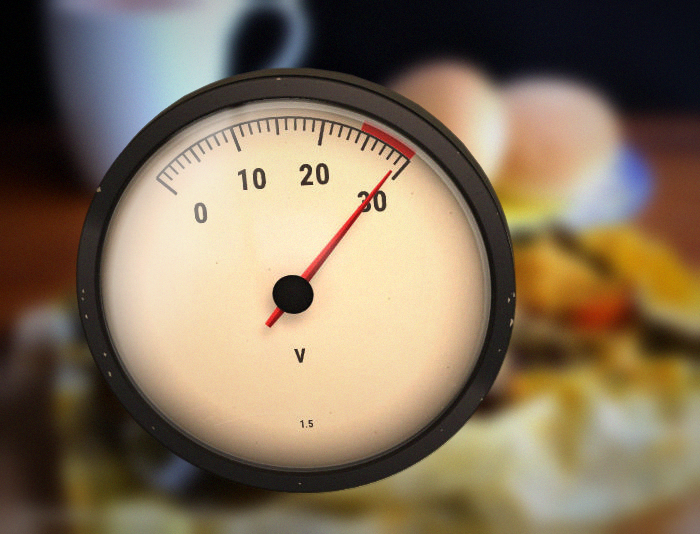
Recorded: 29 V
